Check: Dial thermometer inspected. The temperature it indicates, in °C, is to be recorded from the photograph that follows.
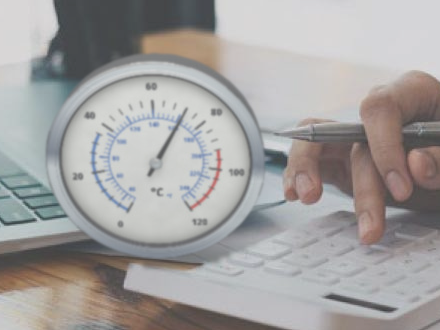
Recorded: 72 °C
